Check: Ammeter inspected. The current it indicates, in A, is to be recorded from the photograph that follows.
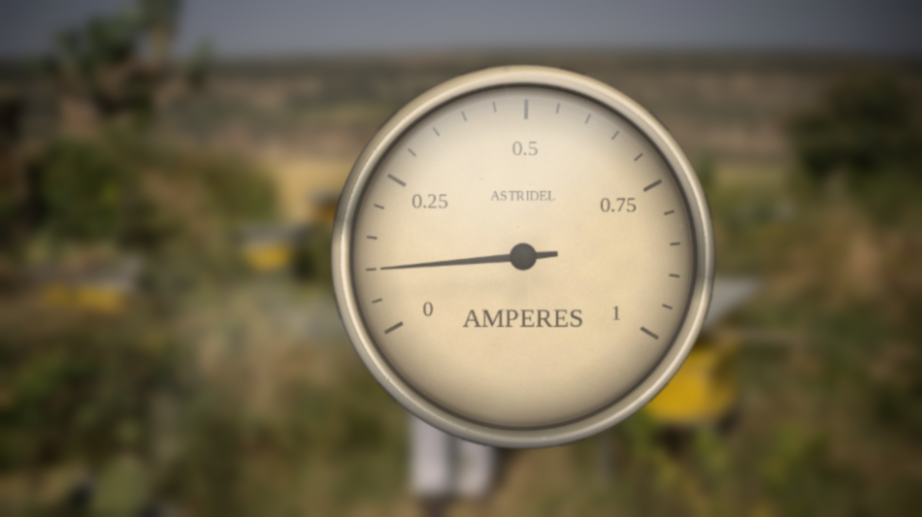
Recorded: 0.1 A
